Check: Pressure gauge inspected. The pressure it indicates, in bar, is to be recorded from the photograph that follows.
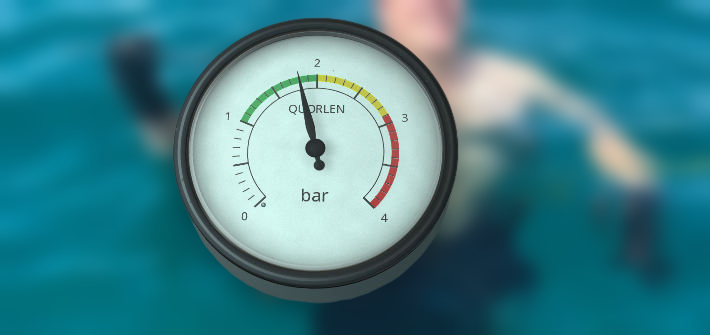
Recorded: 1.8 bar
